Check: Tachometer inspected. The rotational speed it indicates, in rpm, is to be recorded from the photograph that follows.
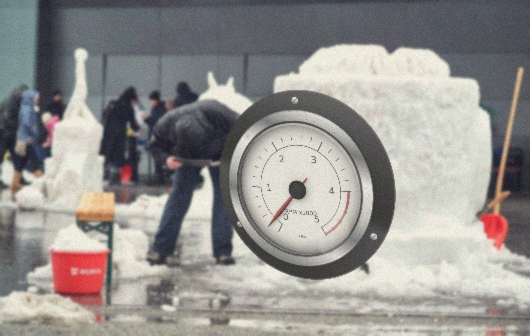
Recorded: 200 rpm
